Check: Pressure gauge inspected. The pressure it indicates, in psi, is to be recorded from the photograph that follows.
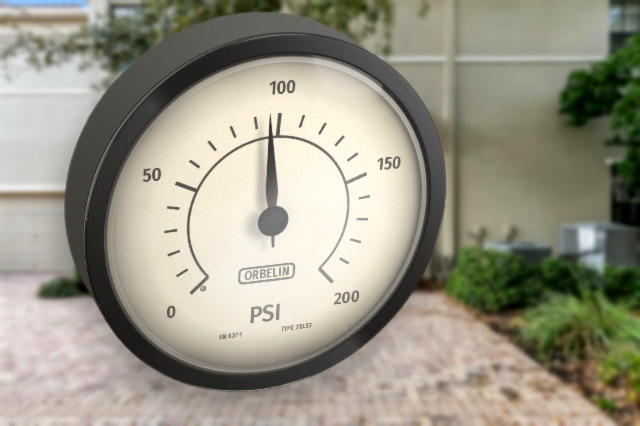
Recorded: 95 psi
